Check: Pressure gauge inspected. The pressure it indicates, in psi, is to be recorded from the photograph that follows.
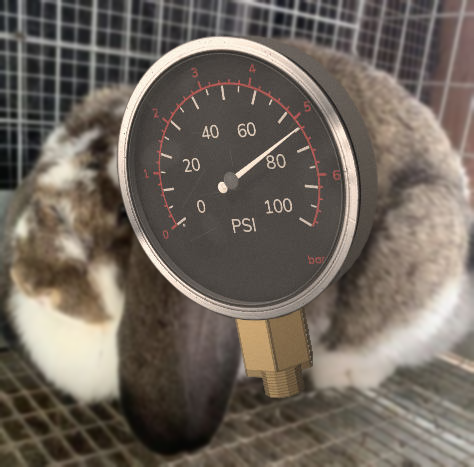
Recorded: 75 psi
